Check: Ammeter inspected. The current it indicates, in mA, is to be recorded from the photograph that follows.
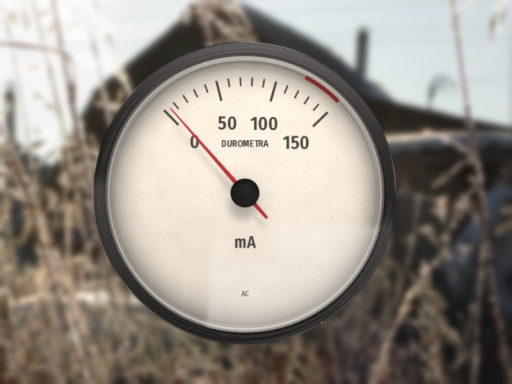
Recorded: 5 mA
